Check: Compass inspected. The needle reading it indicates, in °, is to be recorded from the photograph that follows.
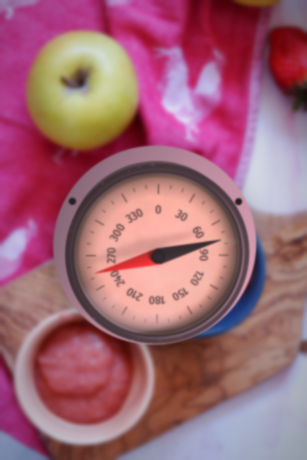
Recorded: 255 °
